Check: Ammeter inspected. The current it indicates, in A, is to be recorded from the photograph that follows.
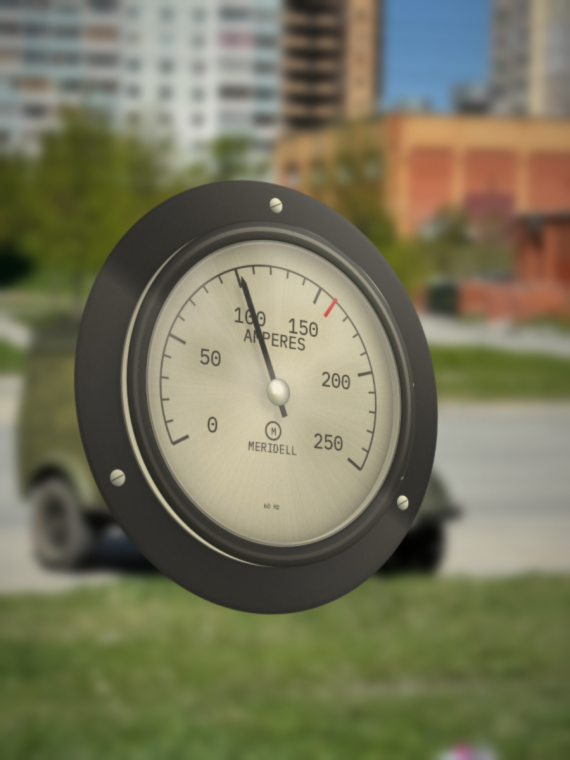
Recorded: 100 A
